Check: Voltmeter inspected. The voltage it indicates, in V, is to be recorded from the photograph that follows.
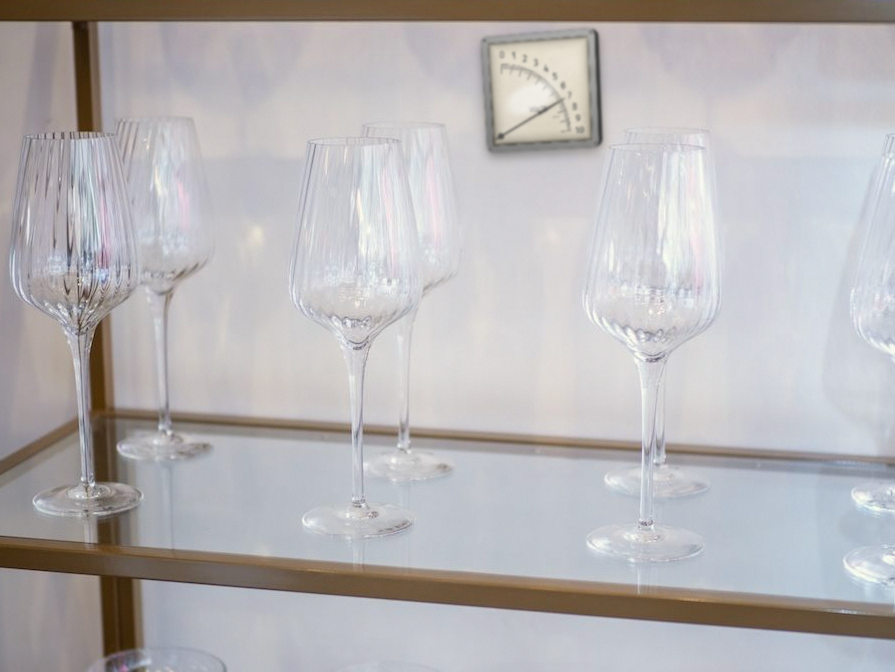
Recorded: 7 V
